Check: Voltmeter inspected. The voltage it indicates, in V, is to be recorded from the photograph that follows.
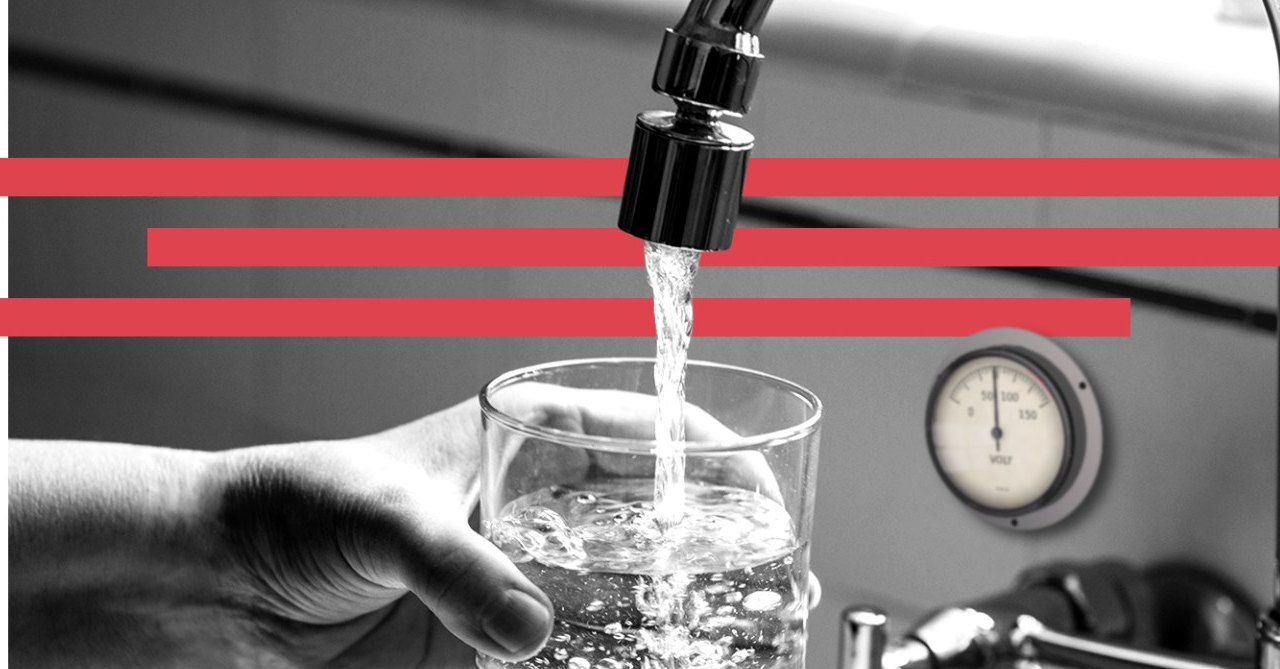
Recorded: 75 V
